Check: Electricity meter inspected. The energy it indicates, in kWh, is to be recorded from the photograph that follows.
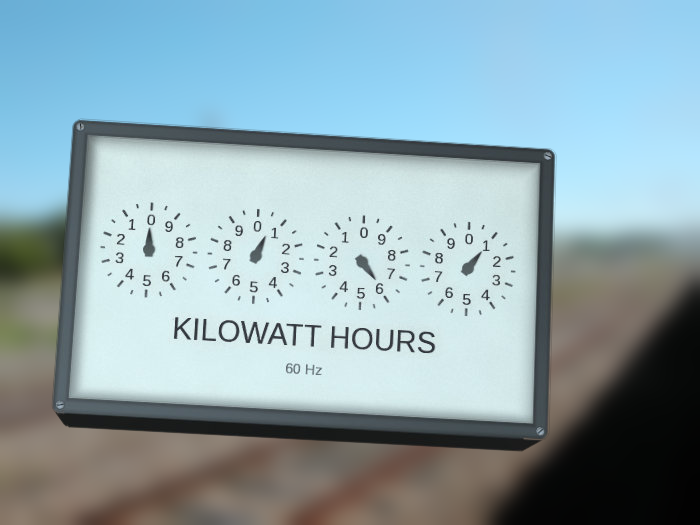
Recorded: 61 kWh
